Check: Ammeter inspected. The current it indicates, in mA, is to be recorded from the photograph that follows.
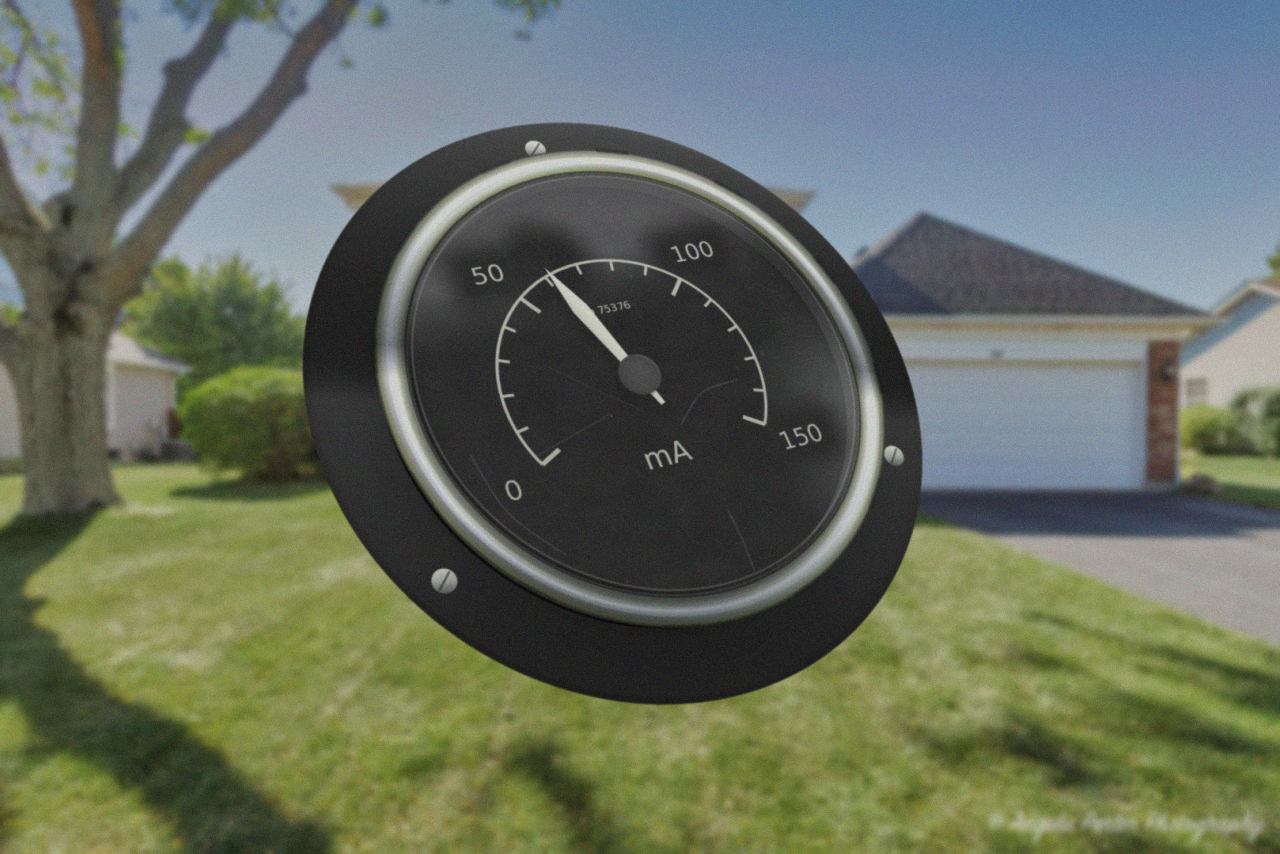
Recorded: 60 mA
